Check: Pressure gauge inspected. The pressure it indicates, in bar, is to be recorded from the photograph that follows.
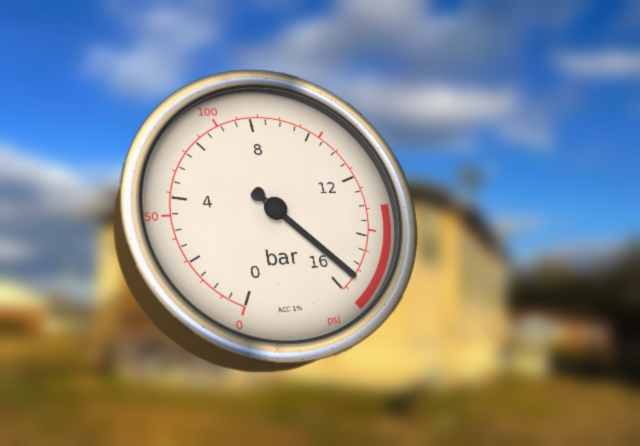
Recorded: 15.5 bar
